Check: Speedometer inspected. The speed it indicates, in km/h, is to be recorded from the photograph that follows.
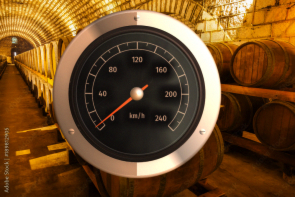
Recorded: 5 km/h
